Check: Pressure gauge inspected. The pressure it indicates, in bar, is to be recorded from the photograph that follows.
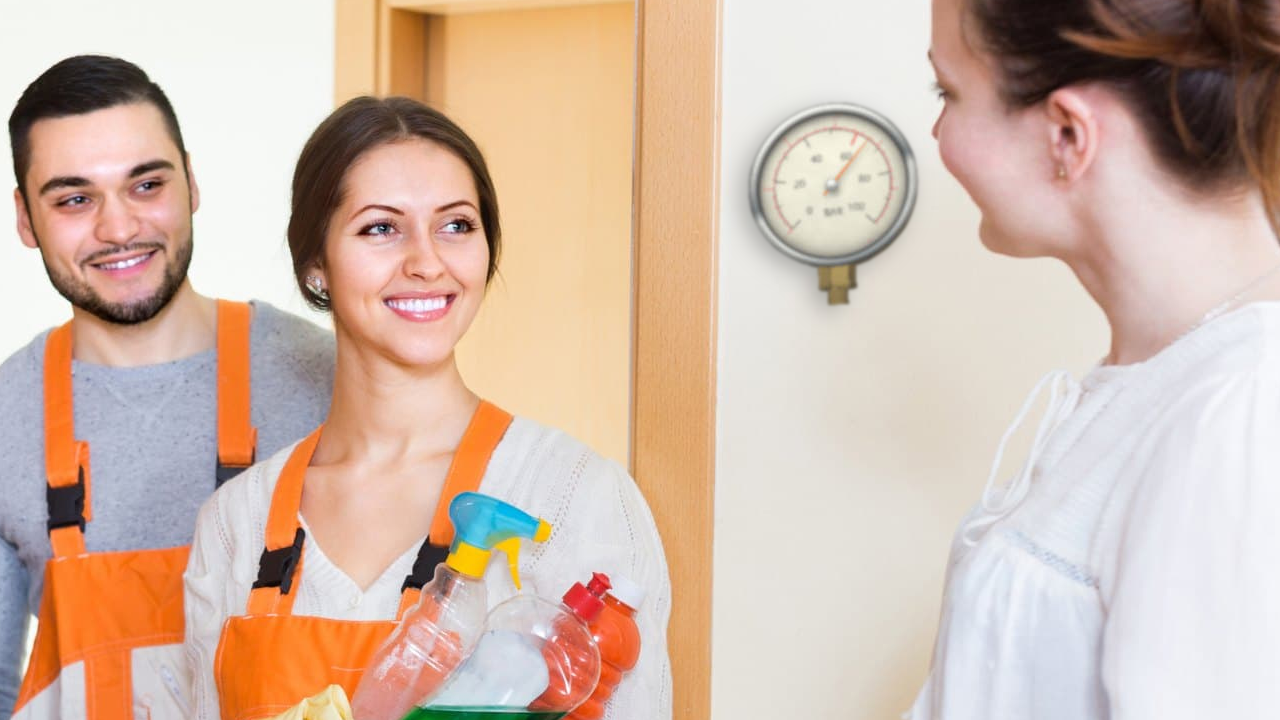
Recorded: 65 bar
